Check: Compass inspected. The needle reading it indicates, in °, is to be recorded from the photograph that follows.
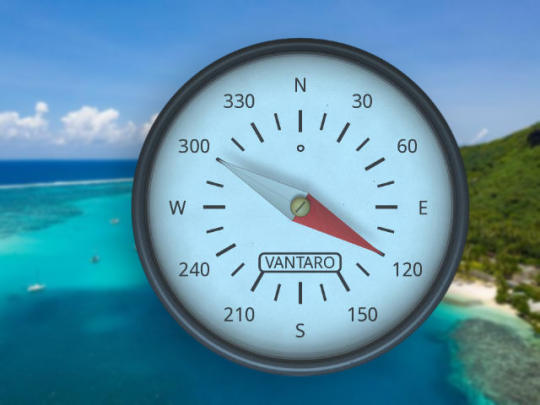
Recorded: 120 °
